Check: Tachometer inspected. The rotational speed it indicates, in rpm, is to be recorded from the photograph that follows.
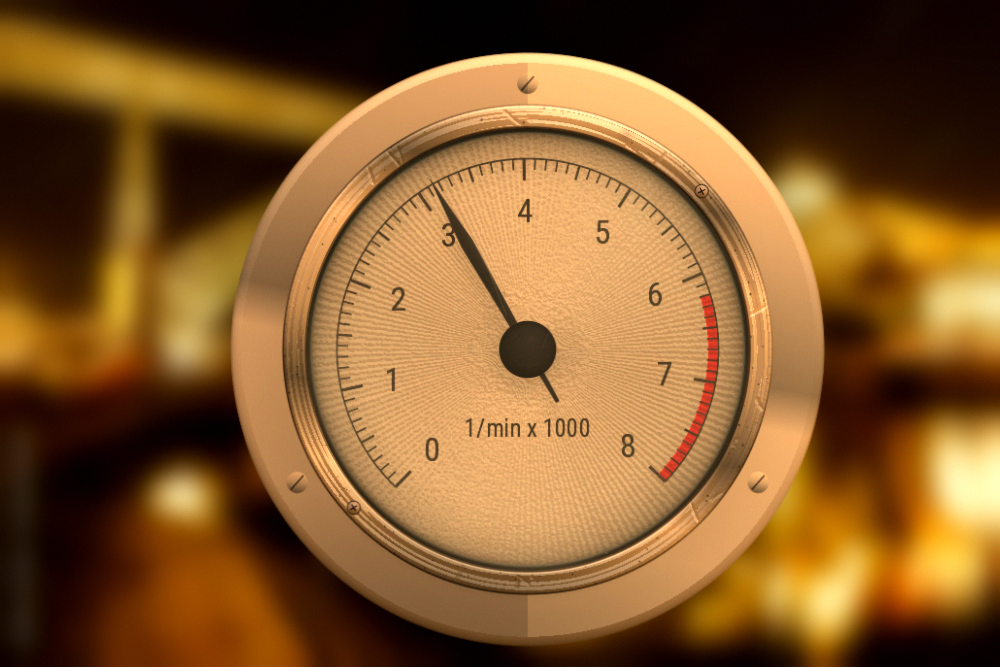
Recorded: 3150 rpm
